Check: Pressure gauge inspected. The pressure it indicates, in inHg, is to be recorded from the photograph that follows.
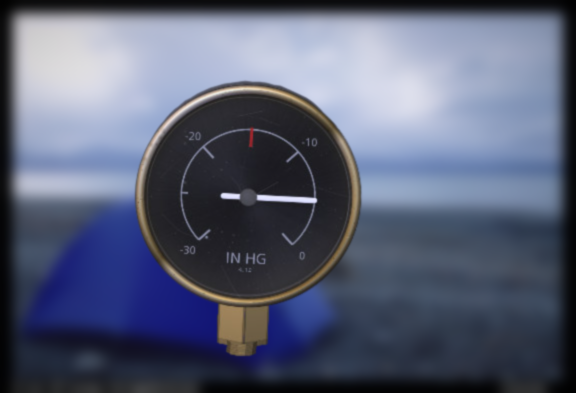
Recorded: -5 inHg
